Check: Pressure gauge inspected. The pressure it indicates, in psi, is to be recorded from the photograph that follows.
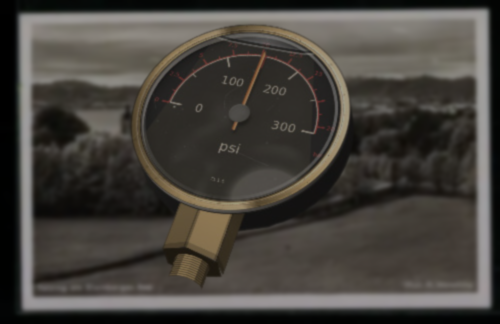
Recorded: 150 psi
